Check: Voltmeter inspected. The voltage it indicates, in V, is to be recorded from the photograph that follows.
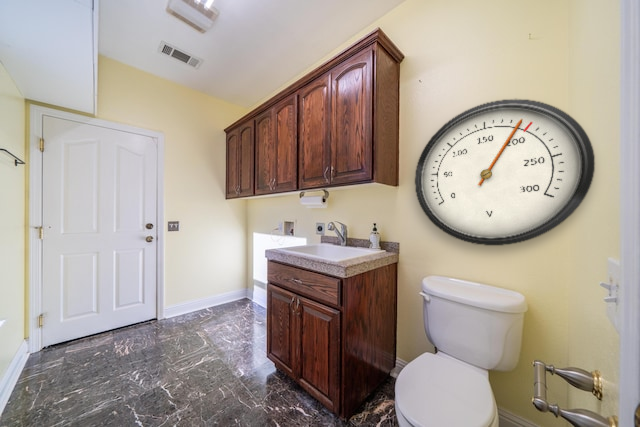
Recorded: 190 V
